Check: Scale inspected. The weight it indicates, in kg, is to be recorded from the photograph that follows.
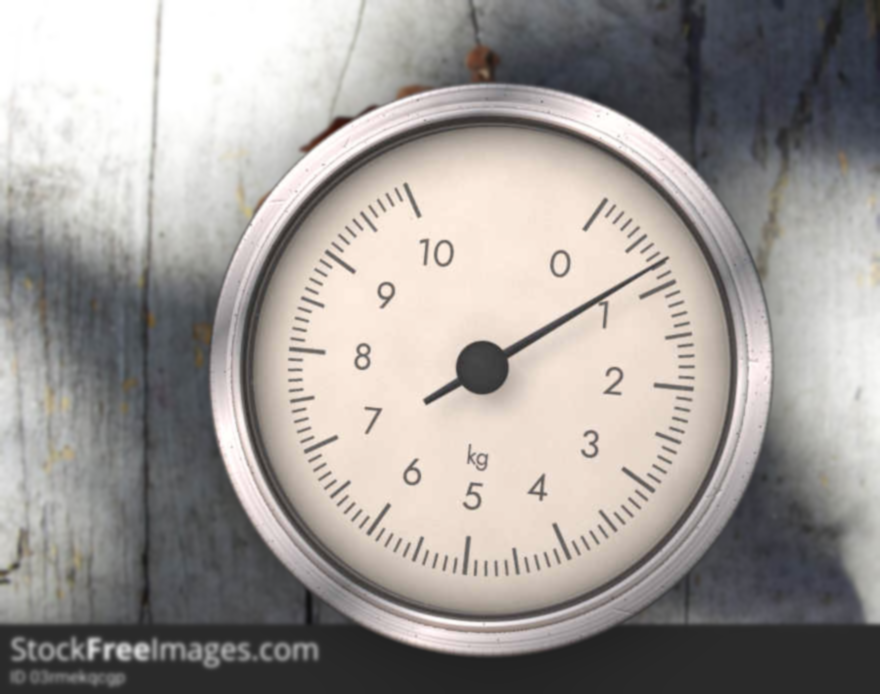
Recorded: 0.8 kg
